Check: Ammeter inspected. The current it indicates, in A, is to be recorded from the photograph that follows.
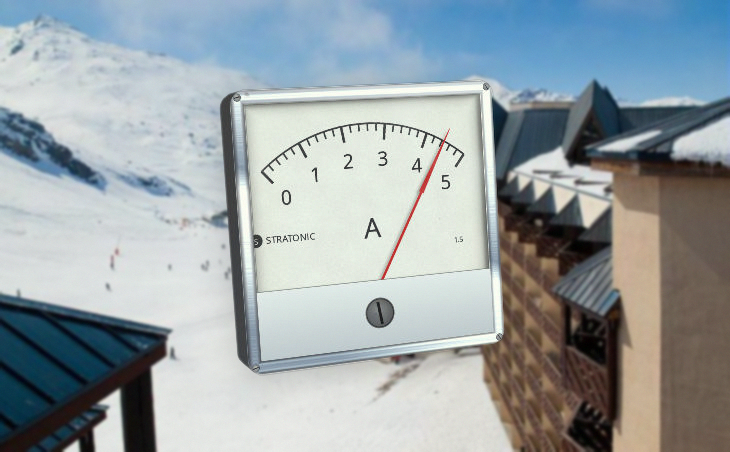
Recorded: 4.4 A
